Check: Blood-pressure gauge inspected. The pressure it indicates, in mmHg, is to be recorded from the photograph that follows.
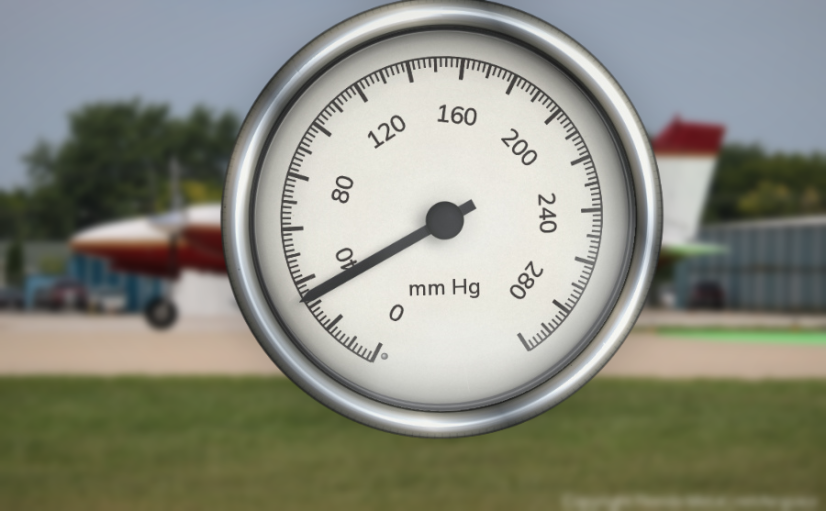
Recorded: 34 mmHg
